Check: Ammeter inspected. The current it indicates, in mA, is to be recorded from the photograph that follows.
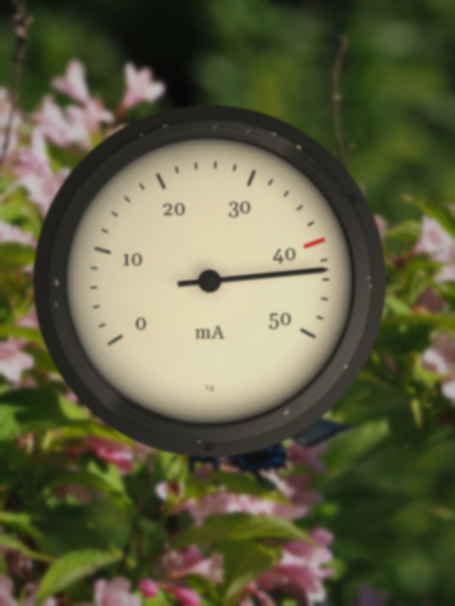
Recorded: 43 mA
